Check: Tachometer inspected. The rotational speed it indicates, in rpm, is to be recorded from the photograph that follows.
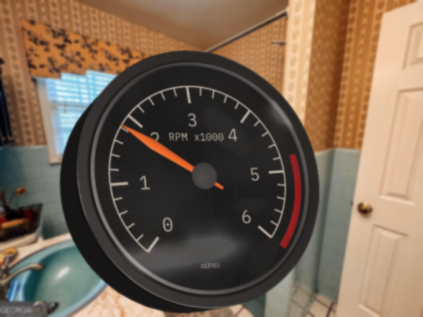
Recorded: 1800 rpm
